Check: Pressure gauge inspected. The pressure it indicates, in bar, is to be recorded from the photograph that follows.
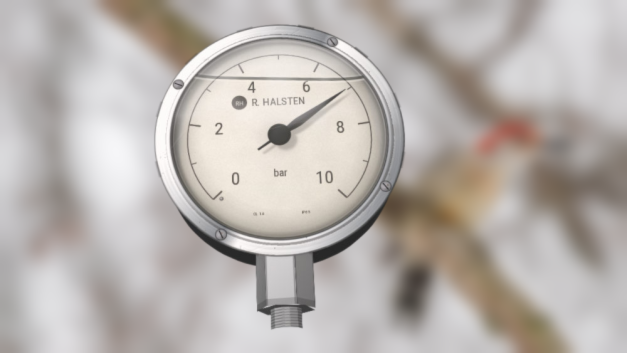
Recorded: 7 bar
